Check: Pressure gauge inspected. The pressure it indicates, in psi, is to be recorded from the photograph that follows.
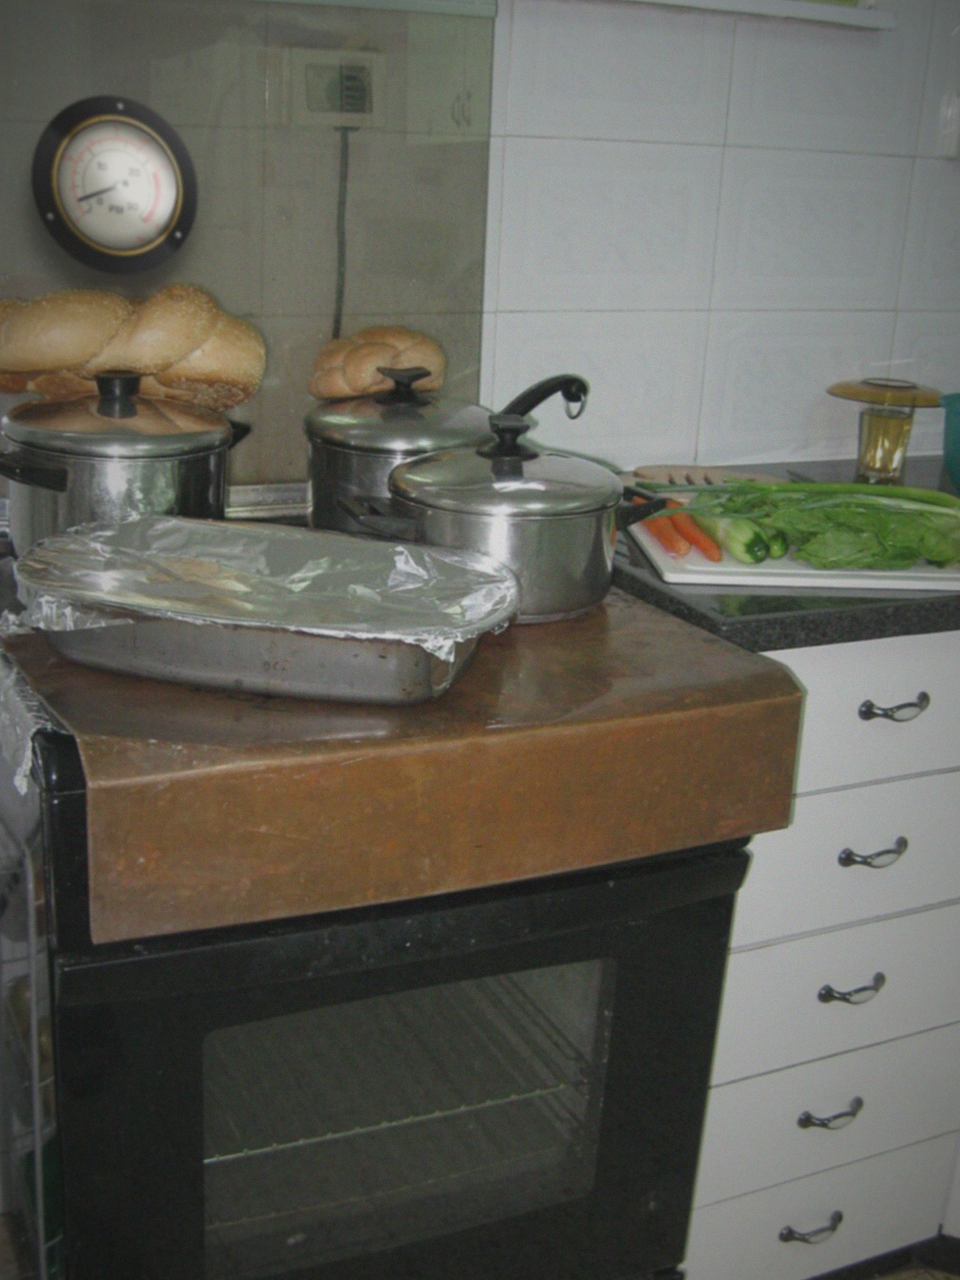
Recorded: 2 psi
